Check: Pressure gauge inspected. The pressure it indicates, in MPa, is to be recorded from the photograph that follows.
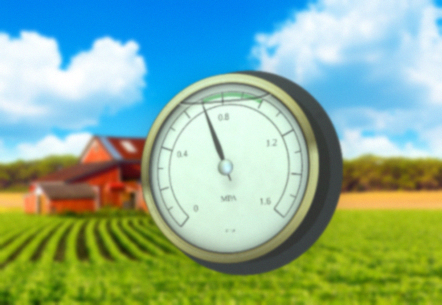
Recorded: 0.7 MPa
